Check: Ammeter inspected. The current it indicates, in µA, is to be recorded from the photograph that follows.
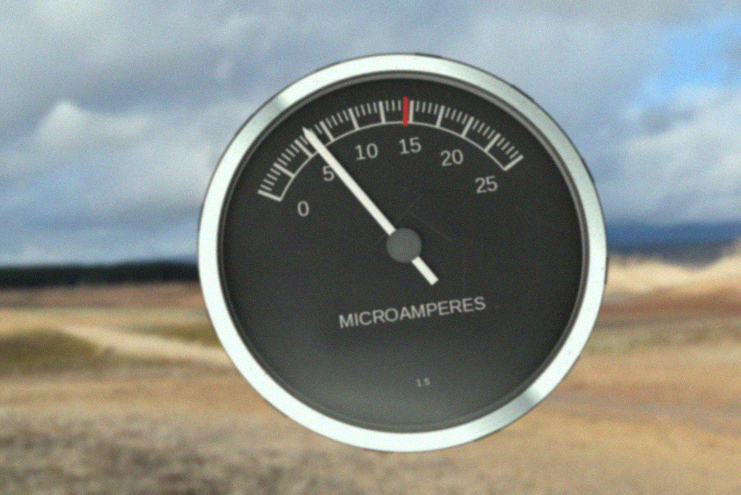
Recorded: 6 µA
